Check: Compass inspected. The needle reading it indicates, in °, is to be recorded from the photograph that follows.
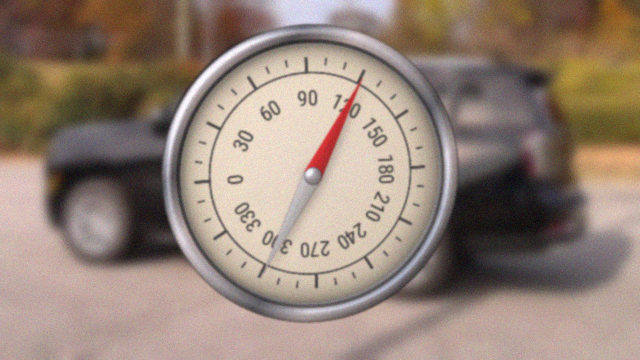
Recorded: 120 °
